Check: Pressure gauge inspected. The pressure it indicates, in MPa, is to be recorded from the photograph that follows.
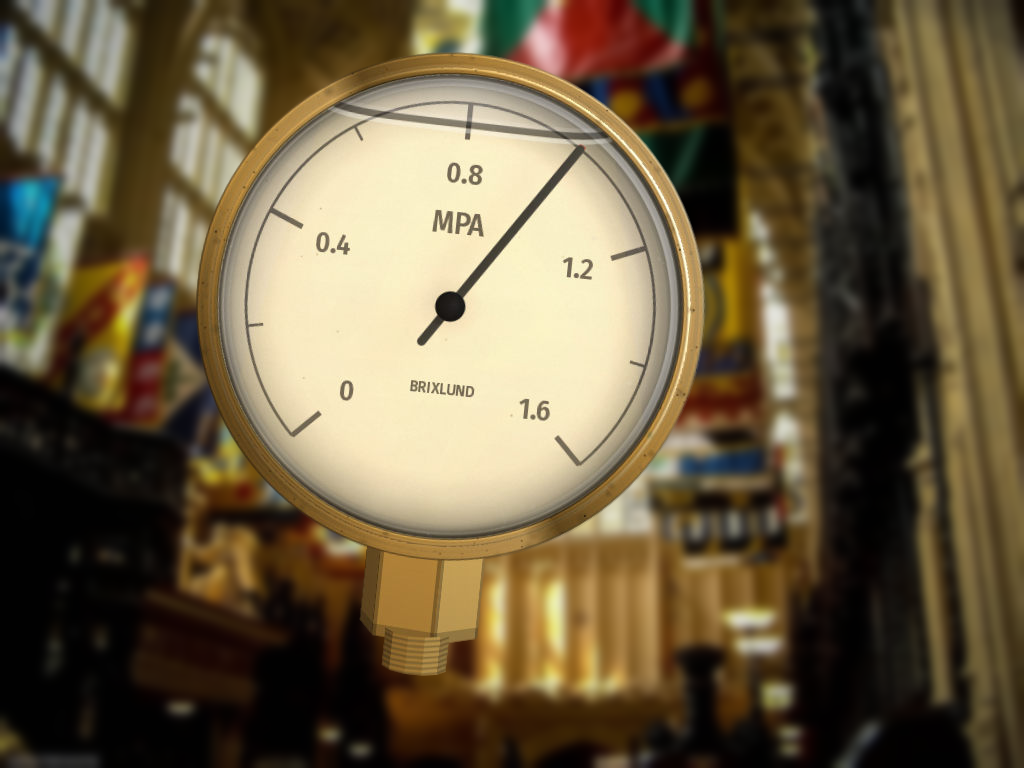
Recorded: 1 MPa
